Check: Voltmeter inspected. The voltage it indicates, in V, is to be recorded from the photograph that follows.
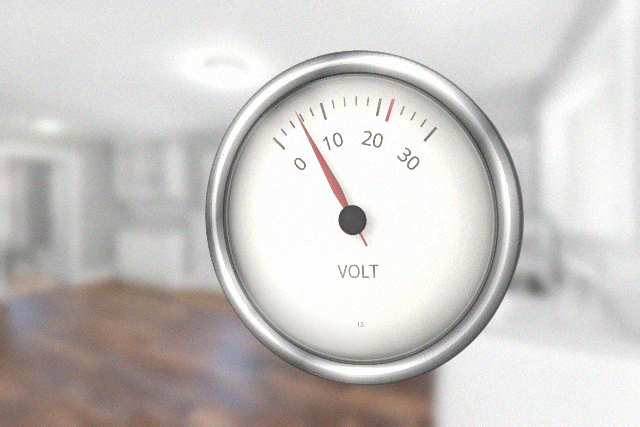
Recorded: 6 V
